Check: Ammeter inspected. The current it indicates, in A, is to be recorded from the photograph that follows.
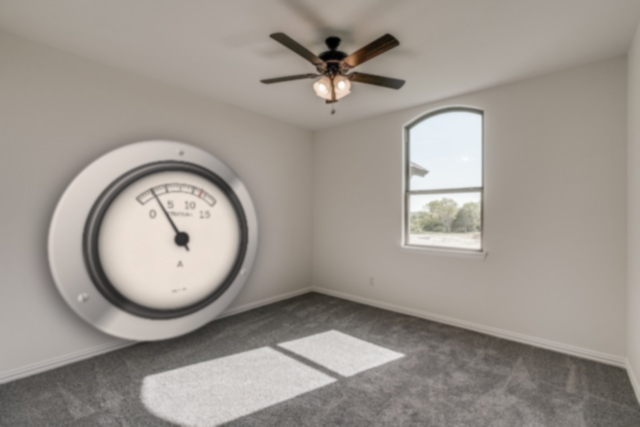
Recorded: 2.5 A
